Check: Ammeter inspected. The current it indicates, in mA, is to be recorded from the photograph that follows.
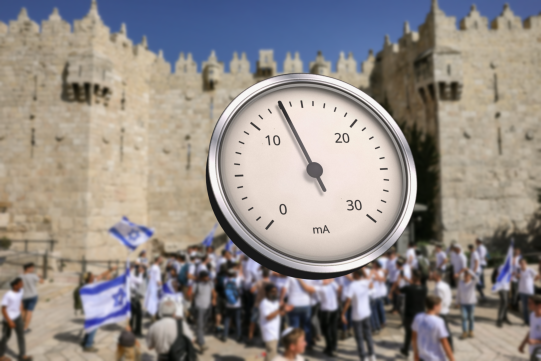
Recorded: 13 mA
